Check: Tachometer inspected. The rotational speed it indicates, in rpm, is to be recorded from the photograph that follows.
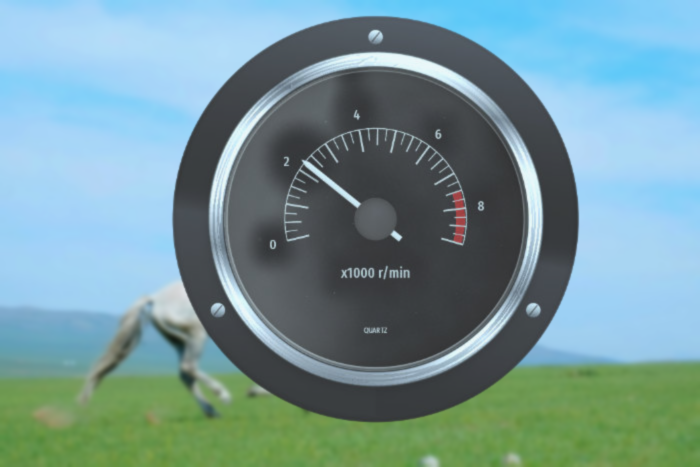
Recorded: 2250 rpm
